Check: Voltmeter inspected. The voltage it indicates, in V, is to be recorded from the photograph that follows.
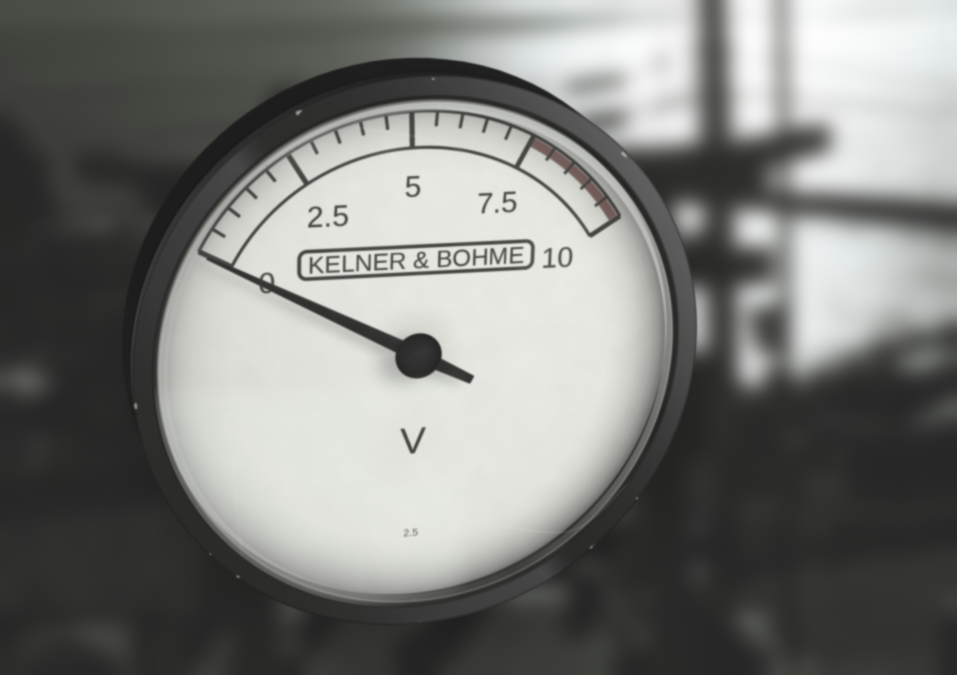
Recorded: 0 V
